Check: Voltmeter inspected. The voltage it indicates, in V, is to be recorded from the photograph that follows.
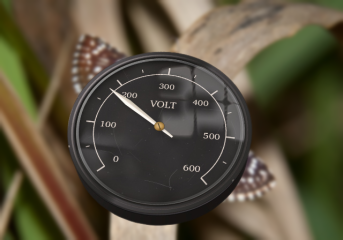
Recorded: 175 V
